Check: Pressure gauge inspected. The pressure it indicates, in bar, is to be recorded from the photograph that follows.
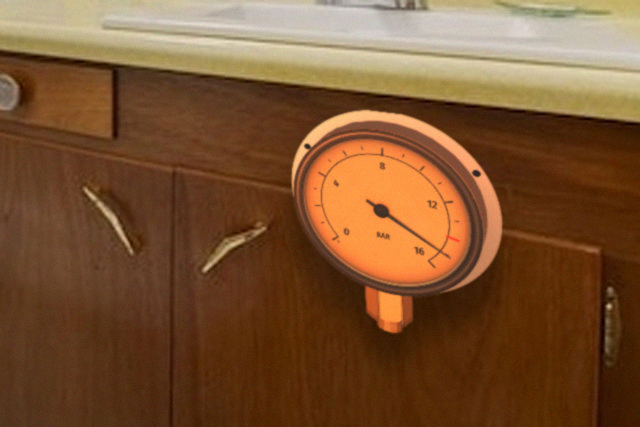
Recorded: 15 bar
